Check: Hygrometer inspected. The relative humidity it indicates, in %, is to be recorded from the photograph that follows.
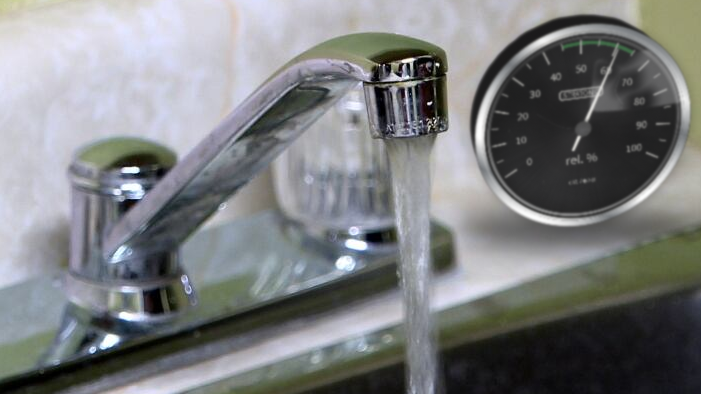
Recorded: 60 %
